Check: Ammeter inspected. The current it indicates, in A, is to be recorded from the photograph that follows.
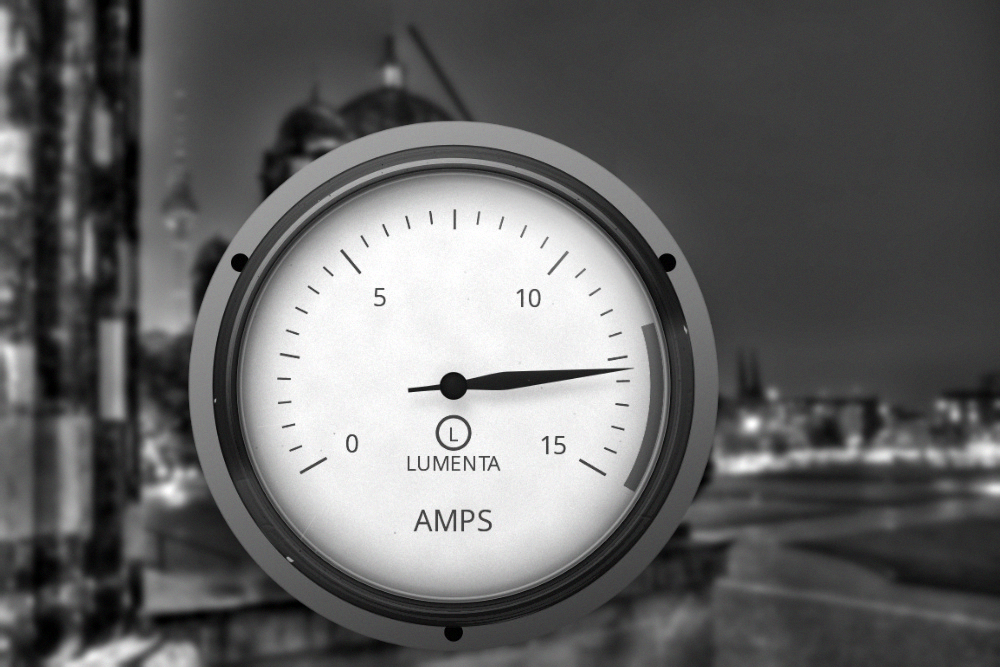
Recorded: 12.75 A
